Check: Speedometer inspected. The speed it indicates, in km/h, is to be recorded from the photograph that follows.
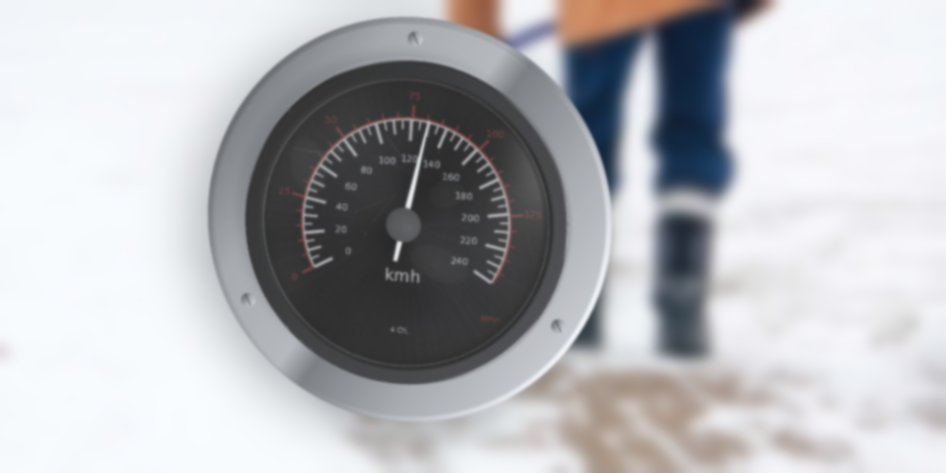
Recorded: 130 km/h
